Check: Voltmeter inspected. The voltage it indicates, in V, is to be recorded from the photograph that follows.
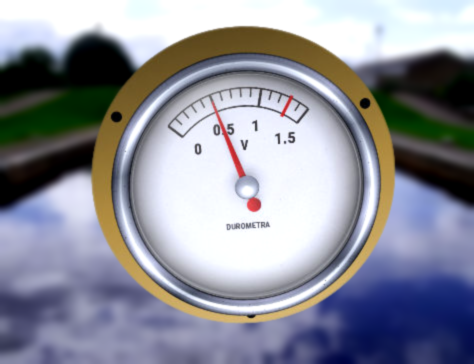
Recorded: 0.5 V
